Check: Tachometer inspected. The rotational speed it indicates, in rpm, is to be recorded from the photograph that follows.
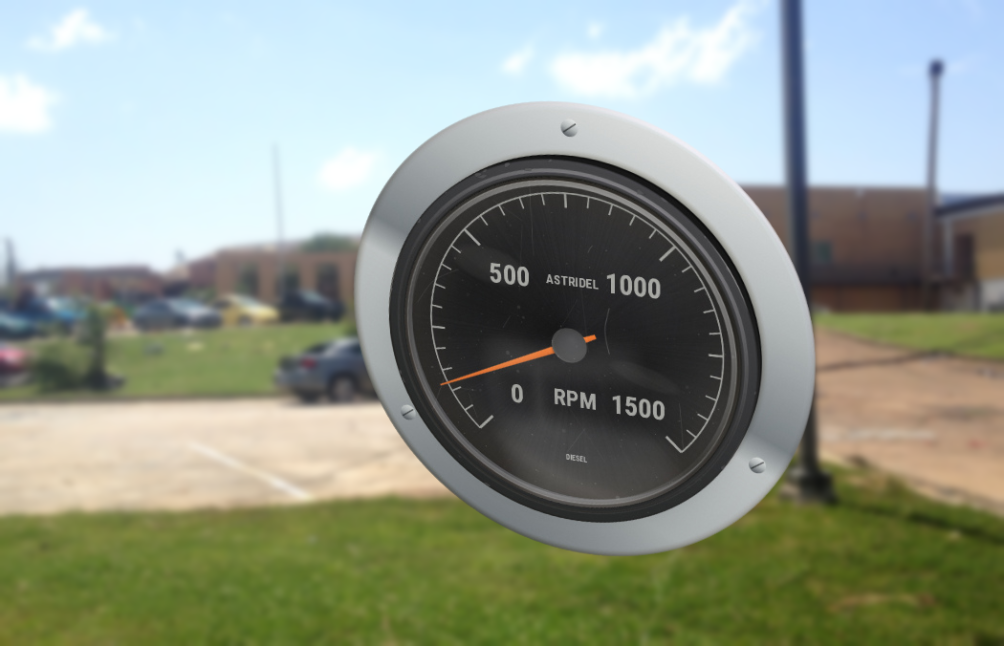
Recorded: 125 rpm
